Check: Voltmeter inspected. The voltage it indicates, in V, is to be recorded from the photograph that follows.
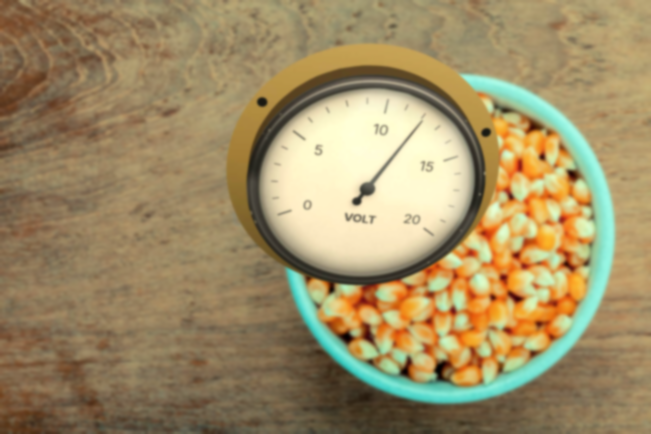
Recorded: 12 V
